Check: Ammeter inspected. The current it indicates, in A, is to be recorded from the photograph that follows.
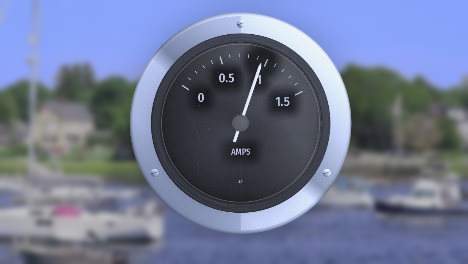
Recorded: 0.95 A
